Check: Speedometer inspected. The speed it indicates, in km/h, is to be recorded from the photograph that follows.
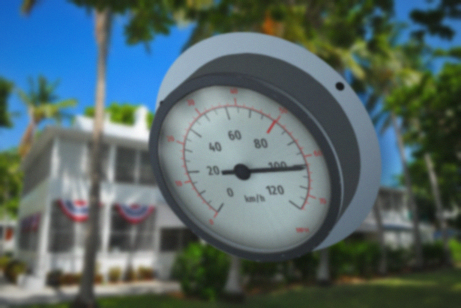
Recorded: 100 km/h
